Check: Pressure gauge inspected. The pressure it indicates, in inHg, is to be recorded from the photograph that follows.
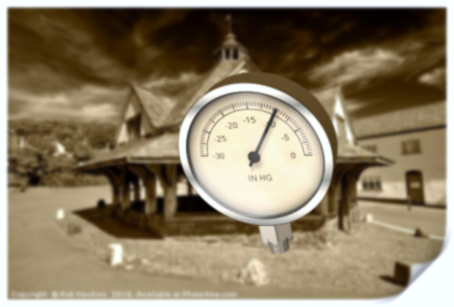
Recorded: -10 inHg
